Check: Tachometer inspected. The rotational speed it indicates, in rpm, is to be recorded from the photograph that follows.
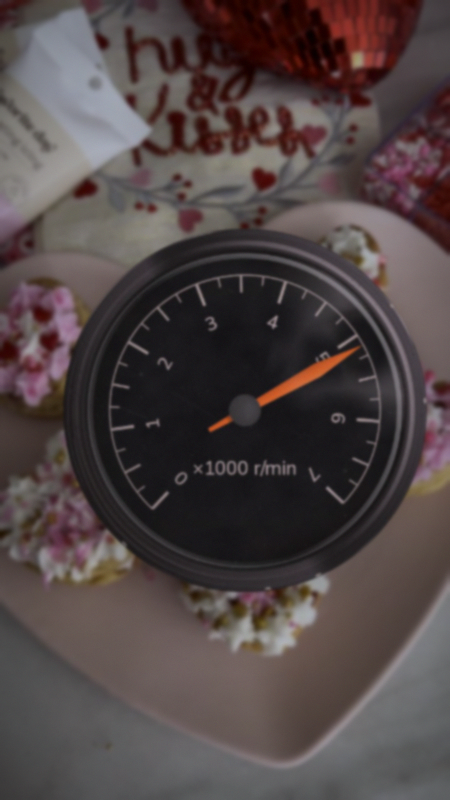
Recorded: 5125 rpm
